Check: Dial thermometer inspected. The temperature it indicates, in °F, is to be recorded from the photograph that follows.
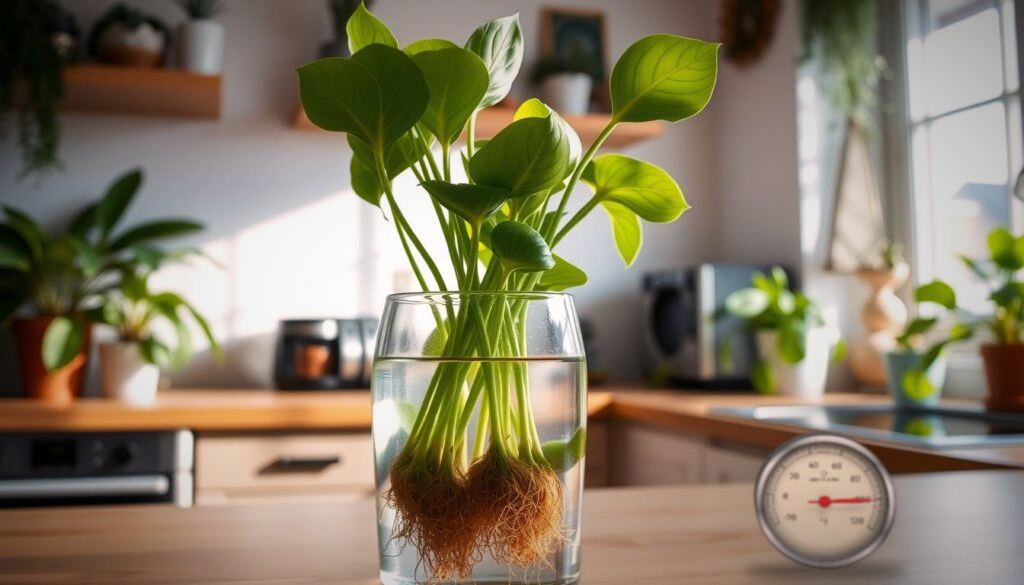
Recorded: 100 °F
